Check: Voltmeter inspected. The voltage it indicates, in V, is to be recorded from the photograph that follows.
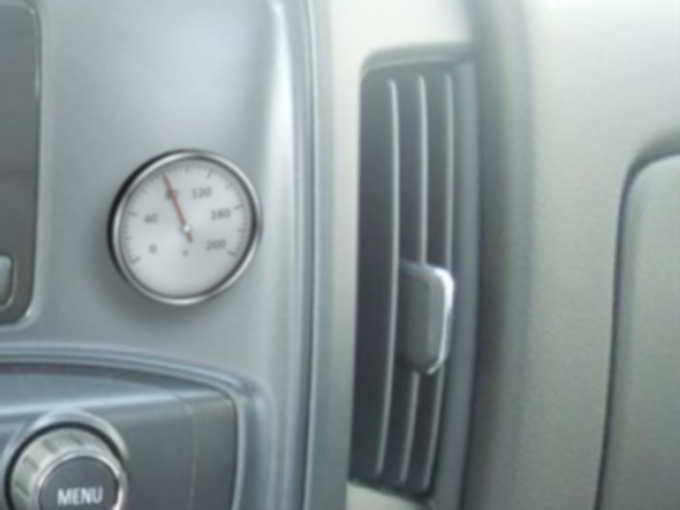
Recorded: 80 V
